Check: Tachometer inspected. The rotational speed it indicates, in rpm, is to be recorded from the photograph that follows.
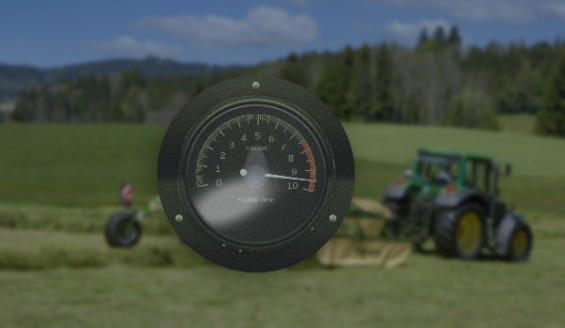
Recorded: 9500 rpm
